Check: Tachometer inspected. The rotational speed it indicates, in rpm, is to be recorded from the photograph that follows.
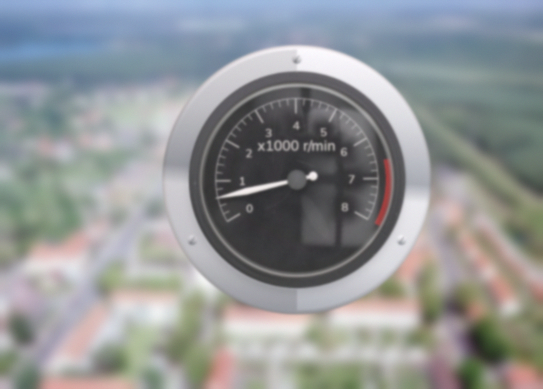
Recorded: 600 rpm
